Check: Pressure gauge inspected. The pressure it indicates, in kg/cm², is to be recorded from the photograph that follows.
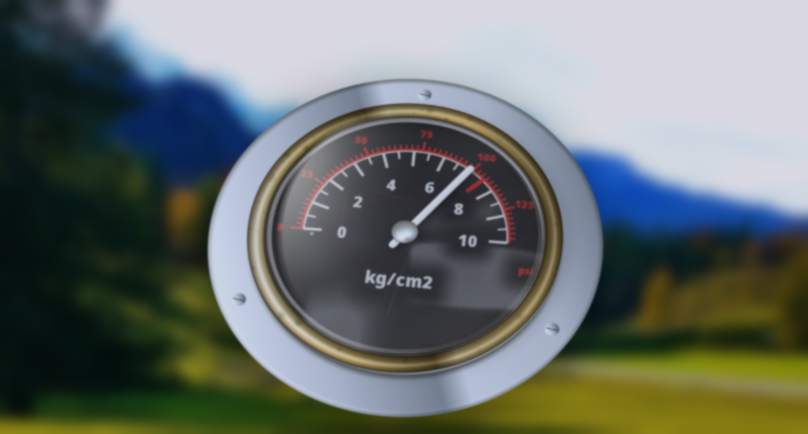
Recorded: 7 kg/cm²
